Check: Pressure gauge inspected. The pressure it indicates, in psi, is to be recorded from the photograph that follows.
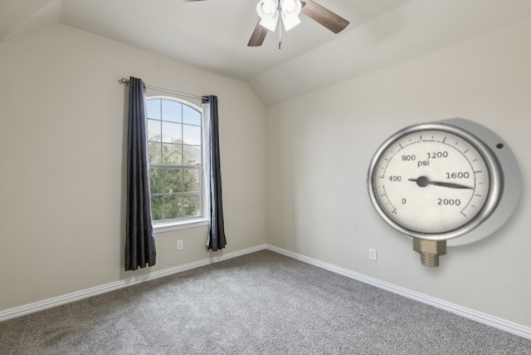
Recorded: 1750 psi
